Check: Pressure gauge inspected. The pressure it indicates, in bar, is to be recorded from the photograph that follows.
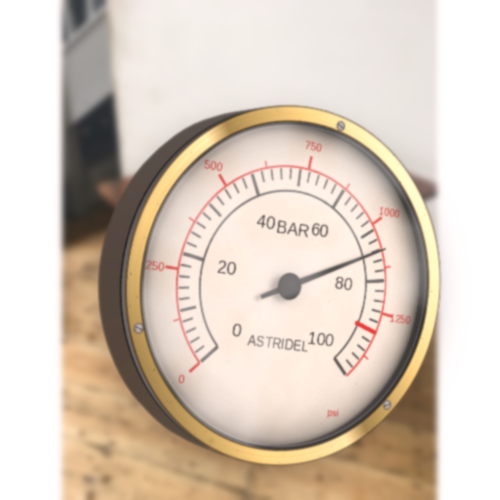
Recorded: 74 bar
